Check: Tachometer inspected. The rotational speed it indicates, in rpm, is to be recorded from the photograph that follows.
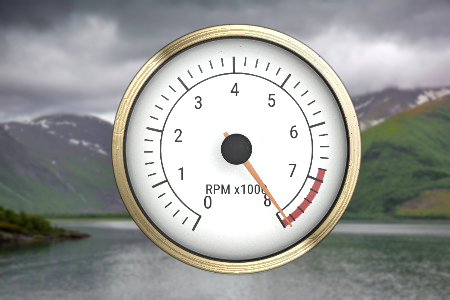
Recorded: 7900 rpm
